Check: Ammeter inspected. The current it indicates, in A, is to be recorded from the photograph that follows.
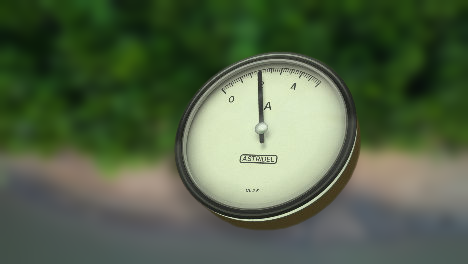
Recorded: 2 A
